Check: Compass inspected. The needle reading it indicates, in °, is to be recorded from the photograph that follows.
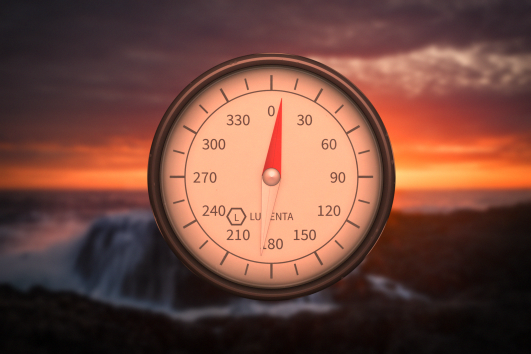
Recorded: 7.5 °
